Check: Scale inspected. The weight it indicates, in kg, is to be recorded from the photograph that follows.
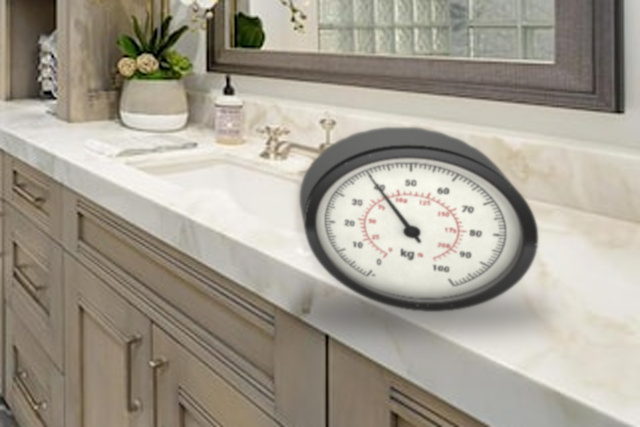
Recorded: 40 kg
